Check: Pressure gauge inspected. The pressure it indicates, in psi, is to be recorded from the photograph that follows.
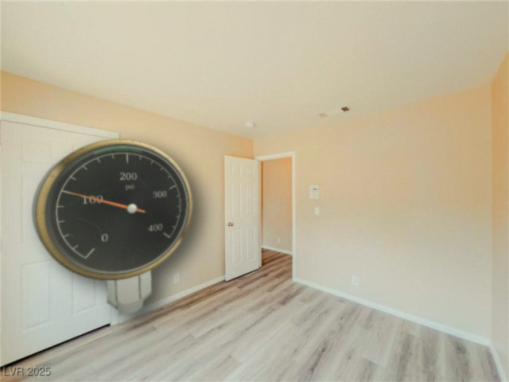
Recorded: 100 psi
